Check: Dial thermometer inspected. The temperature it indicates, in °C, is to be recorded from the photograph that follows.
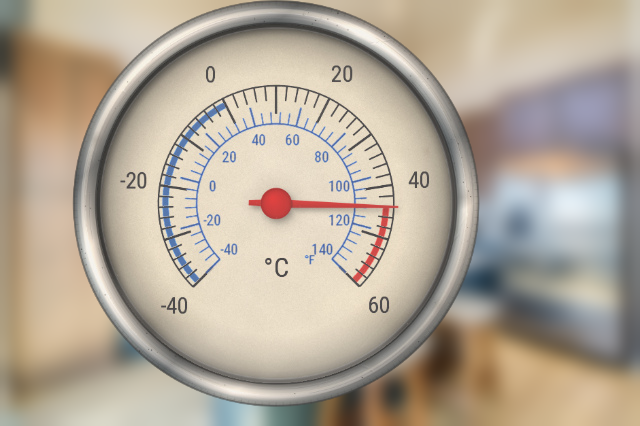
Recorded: 44 °C
